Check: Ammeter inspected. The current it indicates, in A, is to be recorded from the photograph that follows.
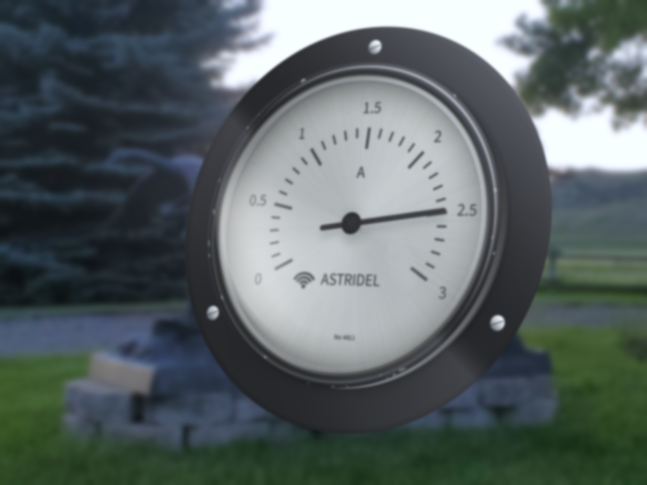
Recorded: 2.5 A
